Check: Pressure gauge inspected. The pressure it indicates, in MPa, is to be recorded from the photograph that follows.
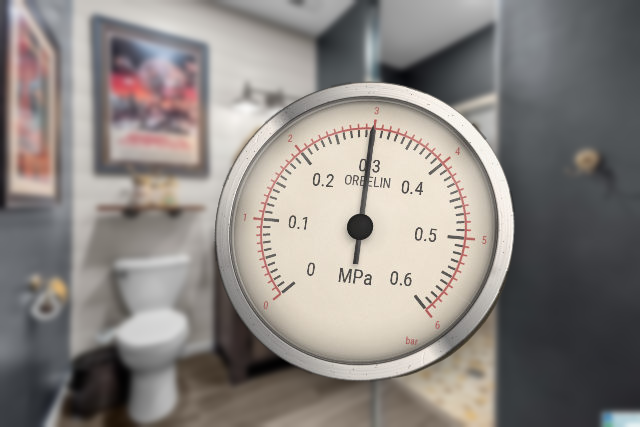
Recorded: 0.3 MPa
